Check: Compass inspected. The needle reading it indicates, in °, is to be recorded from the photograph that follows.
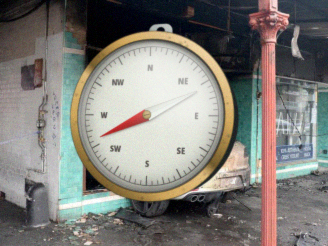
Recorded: 245 °
